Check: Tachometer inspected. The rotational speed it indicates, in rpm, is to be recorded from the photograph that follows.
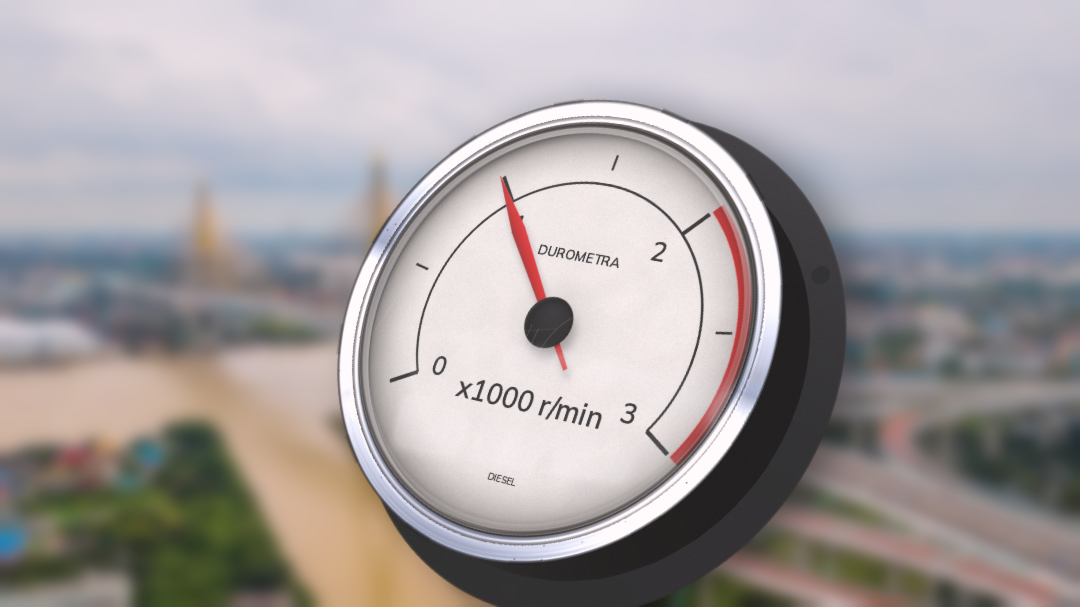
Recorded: 1000 rpm
